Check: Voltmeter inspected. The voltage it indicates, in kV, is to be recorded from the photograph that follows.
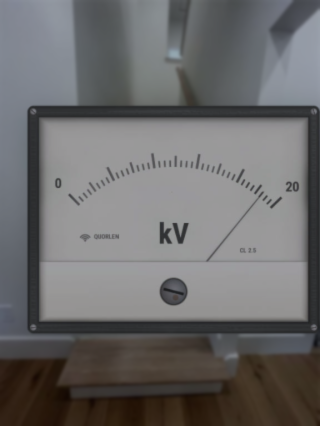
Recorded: 18.5 kV
